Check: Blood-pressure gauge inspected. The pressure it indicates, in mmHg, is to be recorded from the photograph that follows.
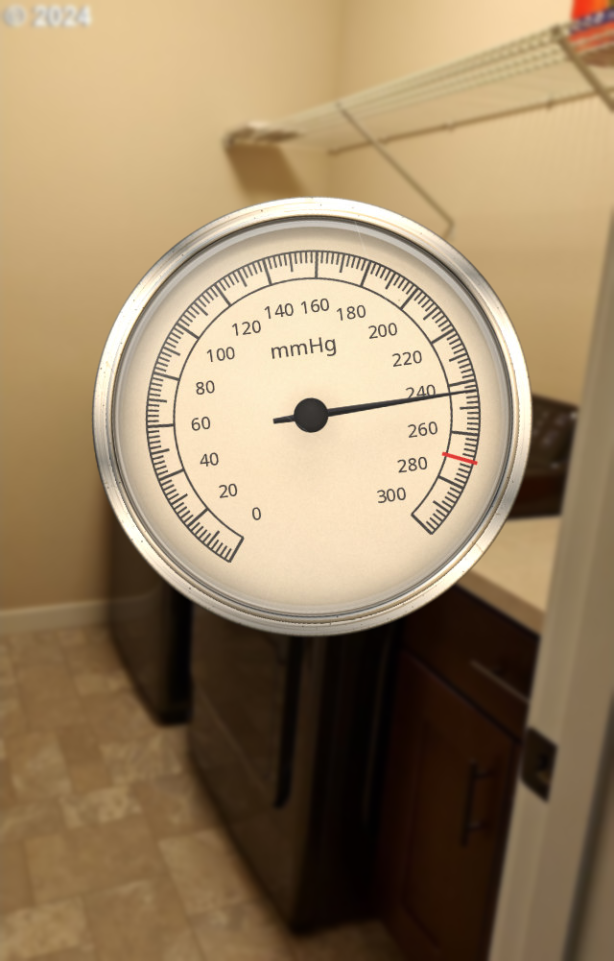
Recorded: 244 mmHg
